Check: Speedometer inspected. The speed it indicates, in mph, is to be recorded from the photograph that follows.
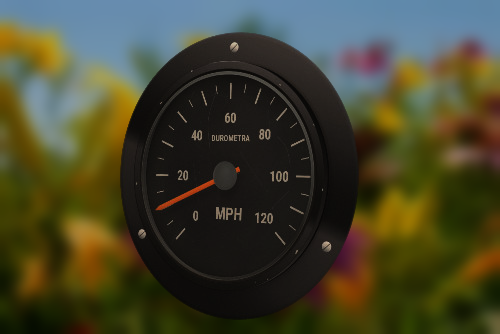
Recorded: 10 mph
